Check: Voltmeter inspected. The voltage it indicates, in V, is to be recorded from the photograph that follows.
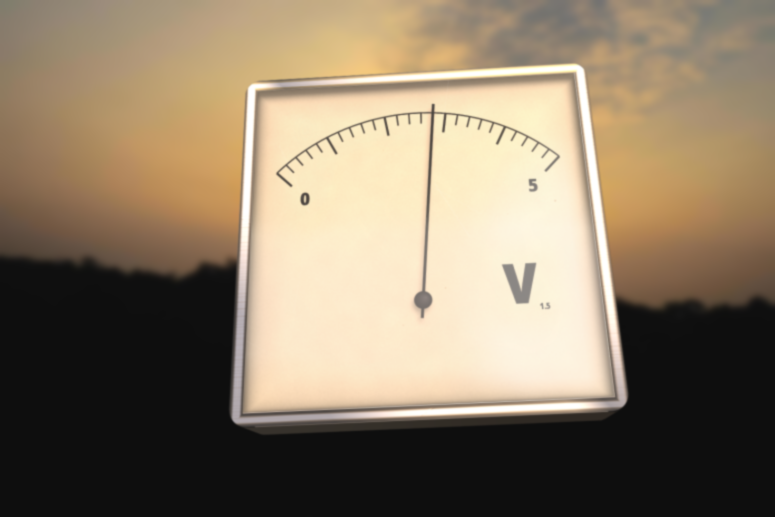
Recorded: 2.8 V
